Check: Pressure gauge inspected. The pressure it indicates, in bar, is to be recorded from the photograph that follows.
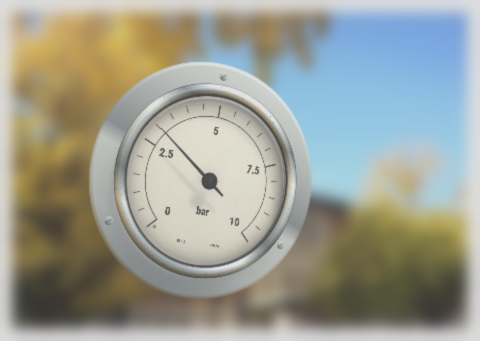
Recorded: 3 bar
